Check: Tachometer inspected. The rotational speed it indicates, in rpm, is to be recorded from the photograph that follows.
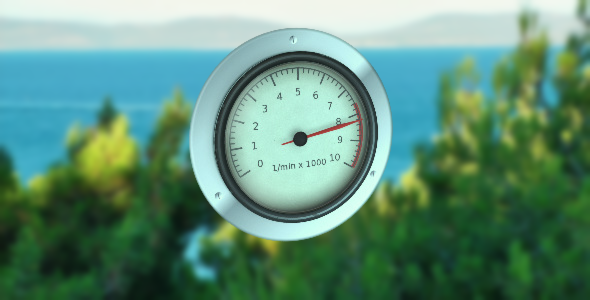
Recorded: 8200 rpm
